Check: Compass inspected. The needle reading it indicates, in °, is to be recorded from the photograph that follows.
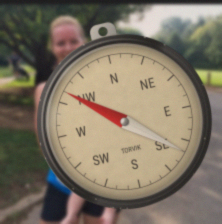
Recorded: 310 °
